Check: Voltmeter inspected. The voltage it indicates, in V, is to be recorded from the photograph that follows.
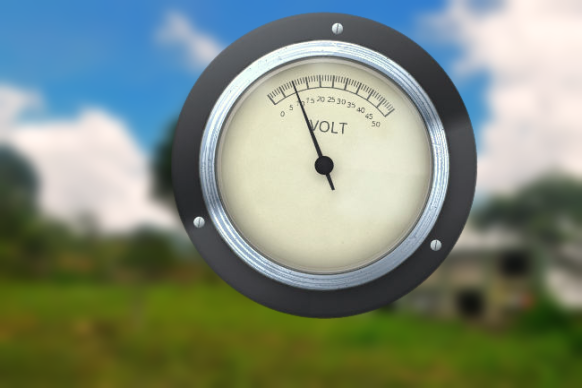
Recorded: 10 V
